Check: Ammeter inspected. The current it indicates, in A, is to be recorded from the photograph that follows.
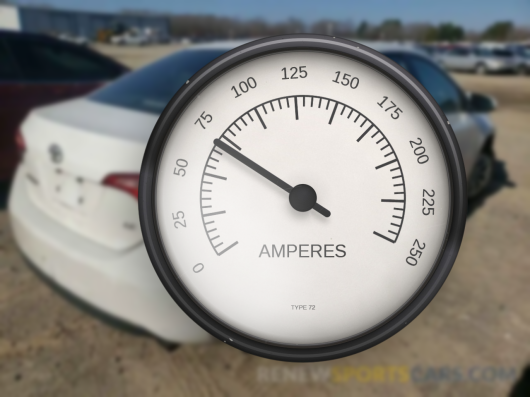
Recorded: 70 A
